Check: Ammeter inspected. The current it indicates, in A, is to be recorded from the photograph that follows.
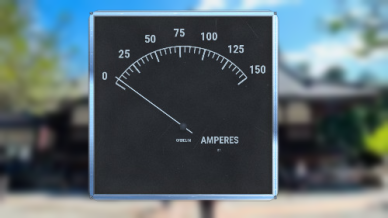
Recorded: 5 A
